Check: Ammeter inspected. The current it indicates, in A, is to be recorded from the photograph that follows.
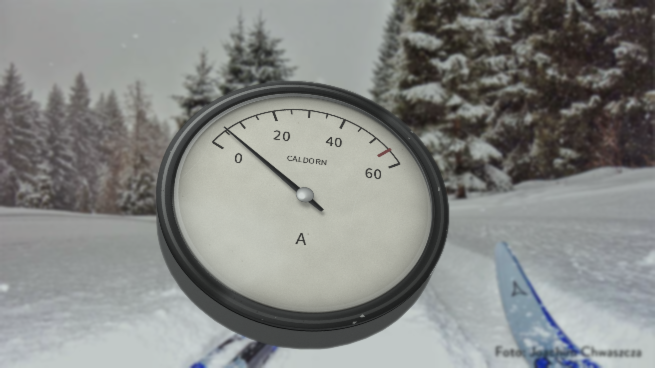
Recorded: 5 A
